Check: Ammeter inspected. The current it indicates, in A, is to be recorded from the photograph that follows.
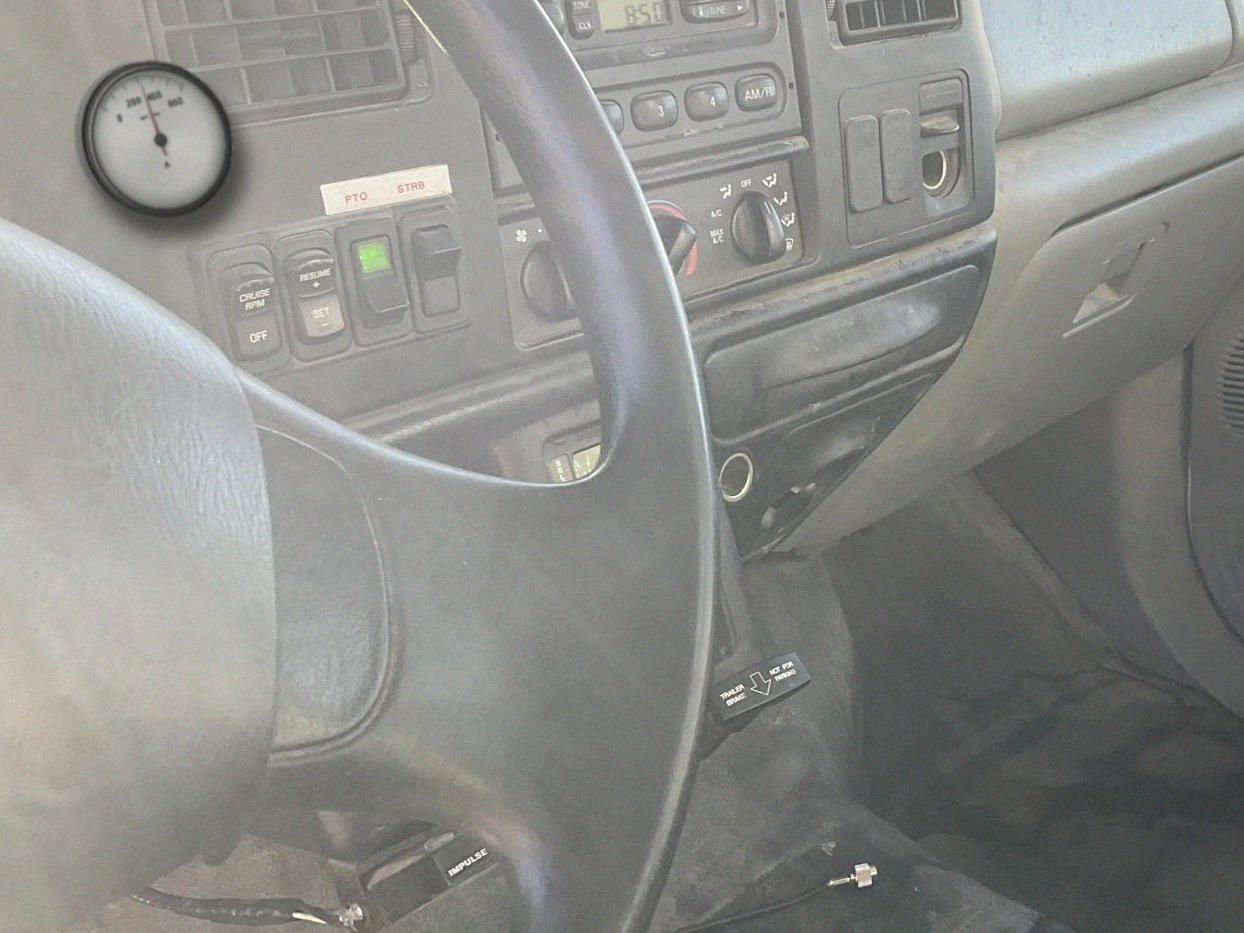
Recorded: 300 A
